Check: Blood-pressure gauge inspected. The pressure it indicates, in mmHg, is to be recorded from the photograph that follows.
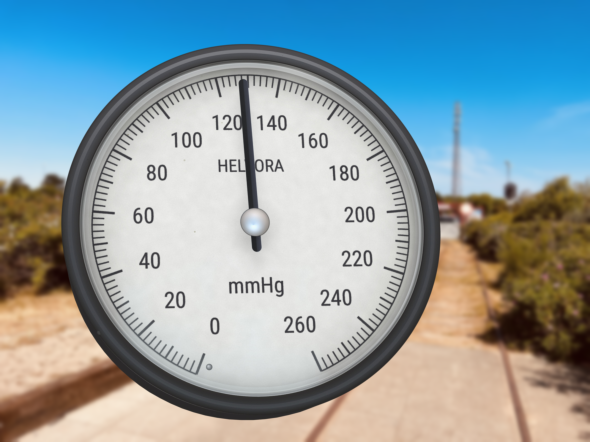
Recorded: 128 mmHg
